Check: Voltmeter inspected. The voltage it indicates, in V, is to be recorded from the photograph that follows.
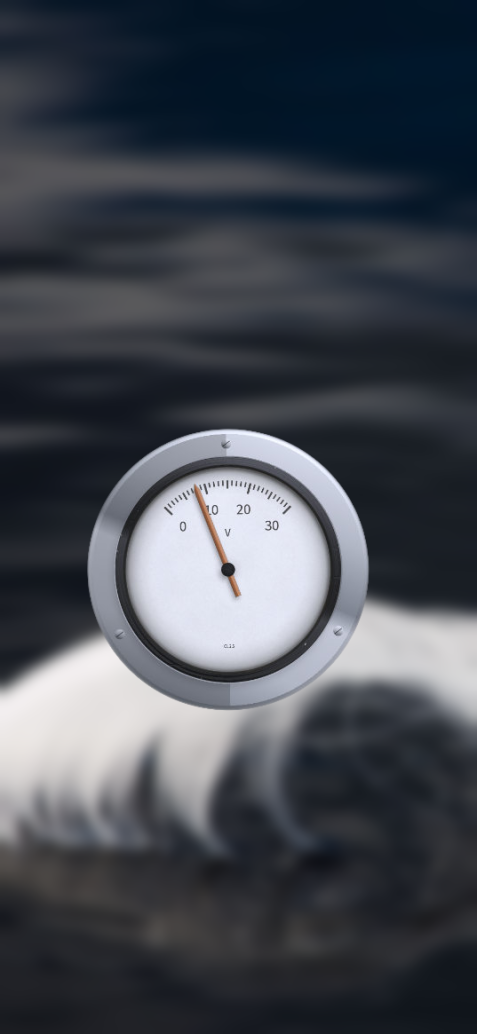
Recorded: 8 V
